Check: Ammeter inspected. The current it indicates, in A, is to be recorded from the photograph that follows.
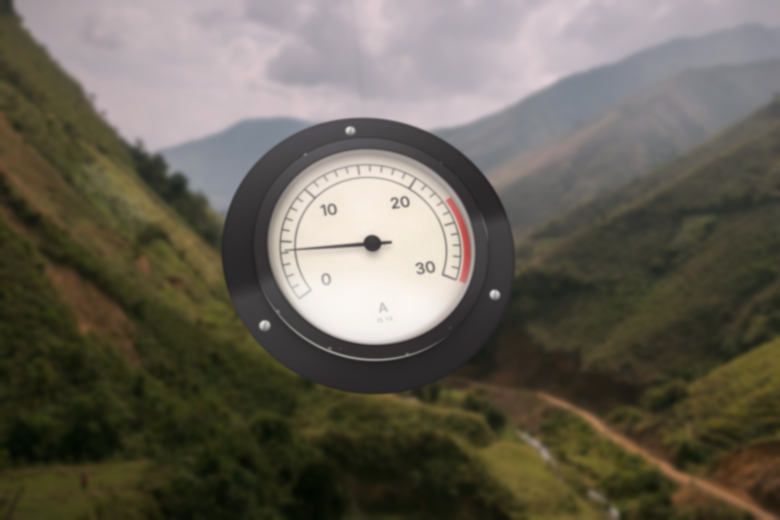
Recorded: 4 A
